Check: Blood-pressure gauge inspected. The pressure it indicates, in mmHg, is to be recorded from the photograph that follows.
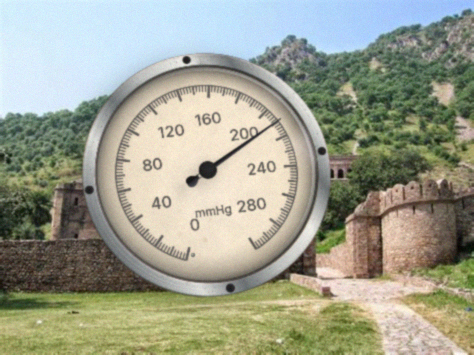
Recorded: 210 mmHg
